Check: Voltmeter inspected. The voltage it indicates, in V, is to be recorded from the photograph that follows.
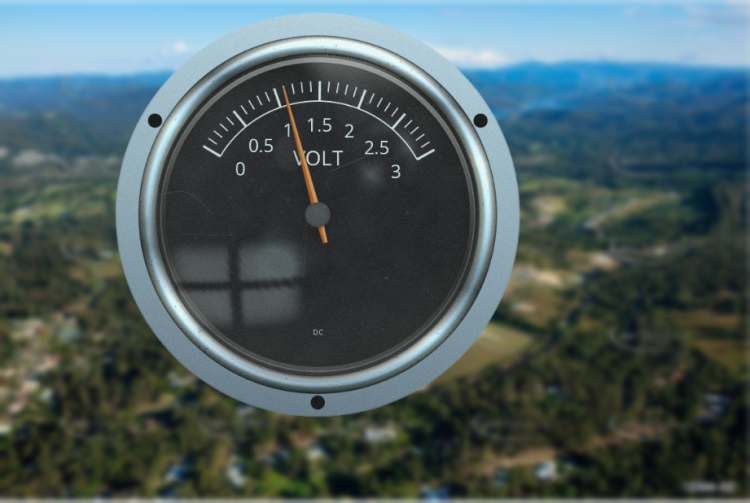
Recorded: 1.1 V
